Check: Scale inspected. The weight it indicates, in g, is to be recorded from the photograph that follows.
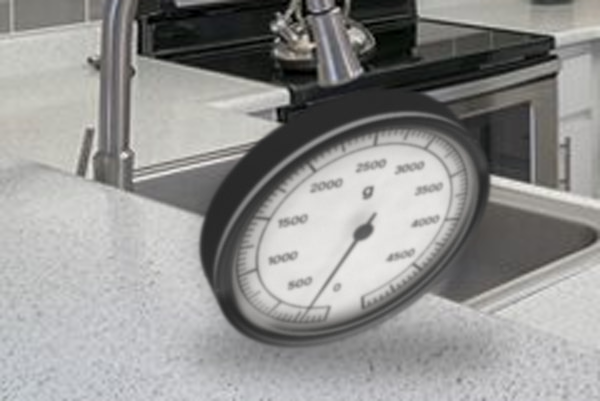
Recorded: 250 g
